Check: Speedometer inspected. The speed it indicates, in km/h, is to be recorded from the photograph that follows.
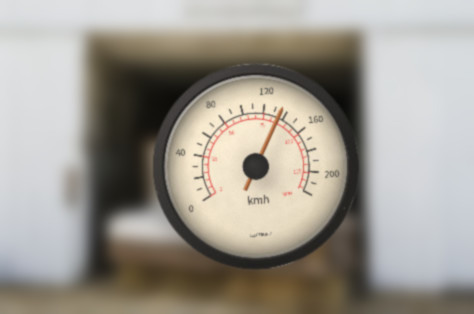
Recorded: 135 km/h
